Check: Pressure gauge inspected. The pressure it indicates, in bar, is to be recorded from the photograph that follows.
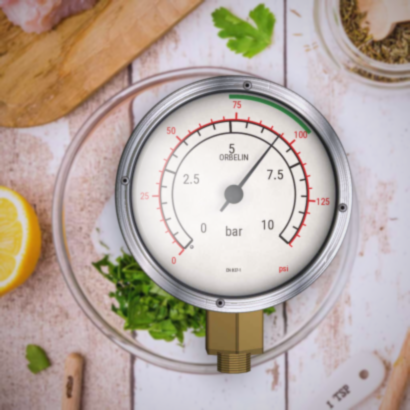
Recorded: 6.5 bar
